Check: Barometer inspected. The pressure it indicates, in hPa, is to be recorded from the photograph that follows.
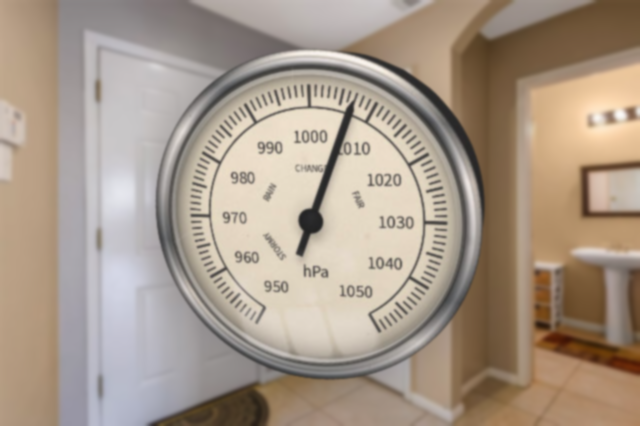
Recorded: 1007 hPa
